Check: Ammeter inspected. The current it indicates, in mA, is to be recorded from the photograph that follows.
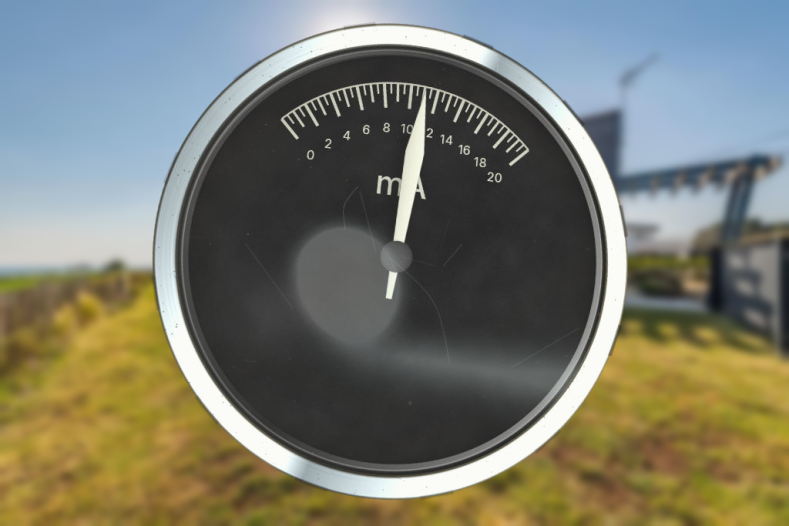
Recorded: 11 mA
